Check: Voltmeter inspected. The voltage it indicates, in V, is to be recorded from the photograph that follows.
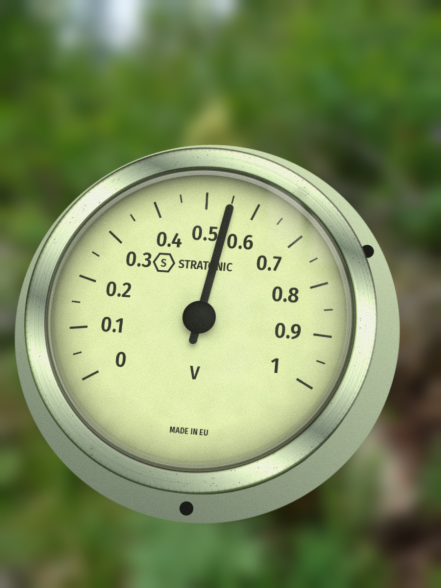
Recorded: 0.55 V
